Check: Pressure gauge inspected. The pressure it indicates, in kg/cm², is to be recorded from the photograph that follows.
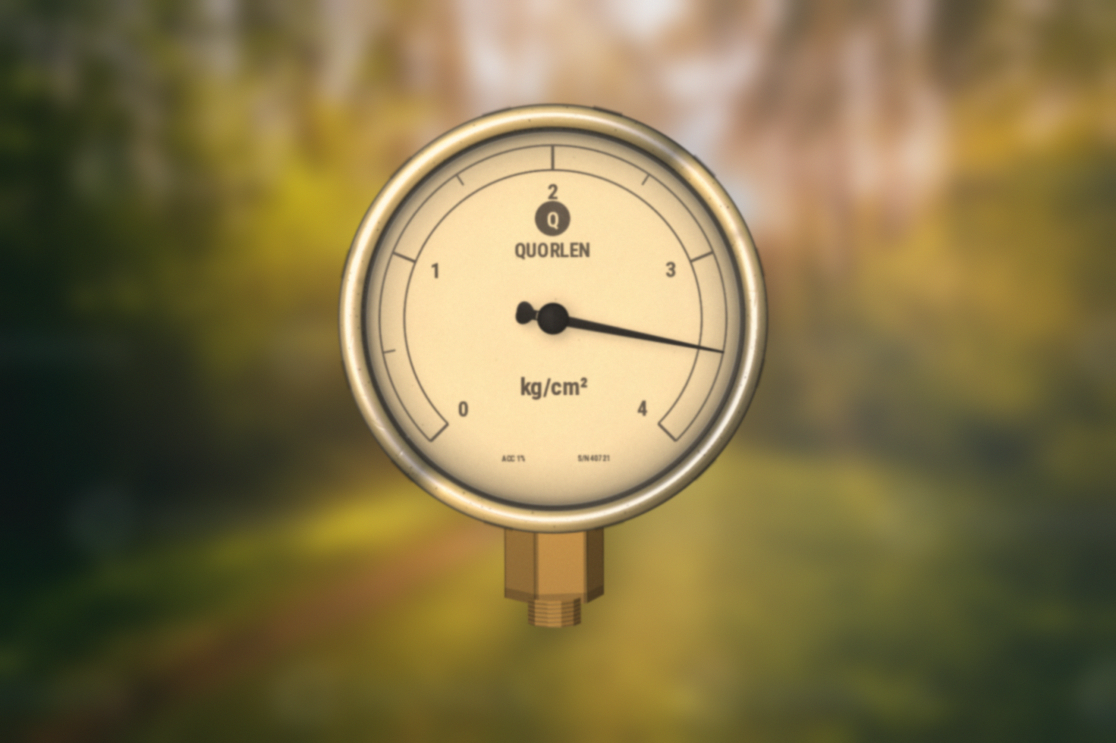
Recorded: 3.5 kg/cm²
